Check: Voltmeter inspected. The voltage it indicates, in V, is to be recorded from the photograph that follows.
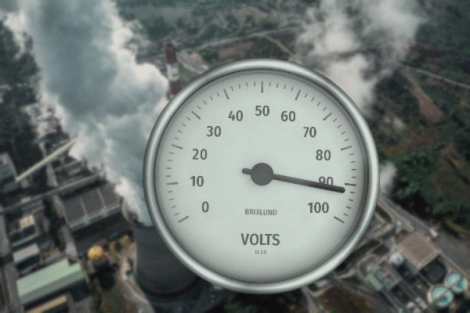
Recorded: 92 V
